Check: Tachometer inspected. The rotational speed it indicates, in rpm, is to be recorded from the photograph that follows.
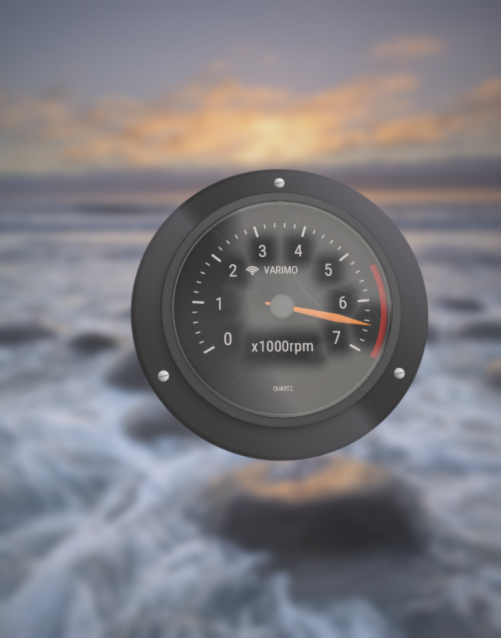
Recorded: 6500 rpm
